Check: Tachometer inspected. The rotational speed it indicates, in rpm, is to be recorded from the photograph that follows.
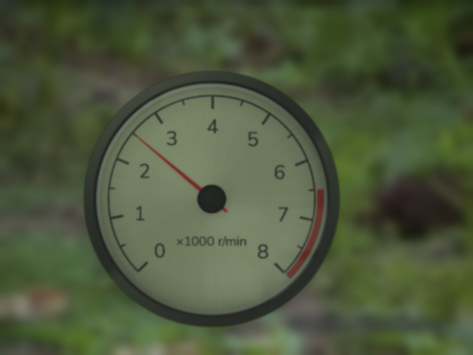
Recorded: 2500 rpm
